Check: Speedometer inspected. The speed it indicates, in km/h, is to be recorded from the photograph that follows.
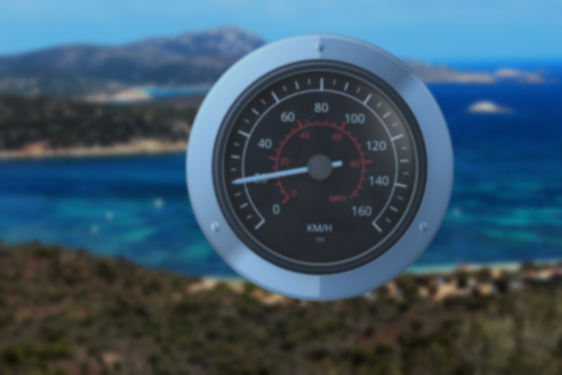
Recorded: 20 km/h
